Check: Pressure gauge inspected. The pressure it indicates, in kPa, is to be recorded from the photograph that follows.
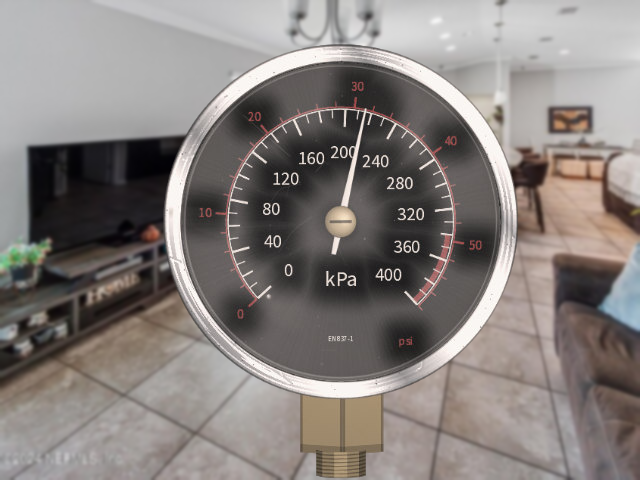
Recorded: 215 kPa
